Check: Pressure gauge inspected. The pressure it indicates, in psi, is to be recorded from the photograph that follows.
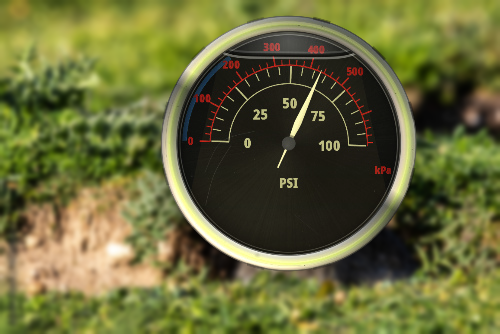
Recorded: 62.5 psi
